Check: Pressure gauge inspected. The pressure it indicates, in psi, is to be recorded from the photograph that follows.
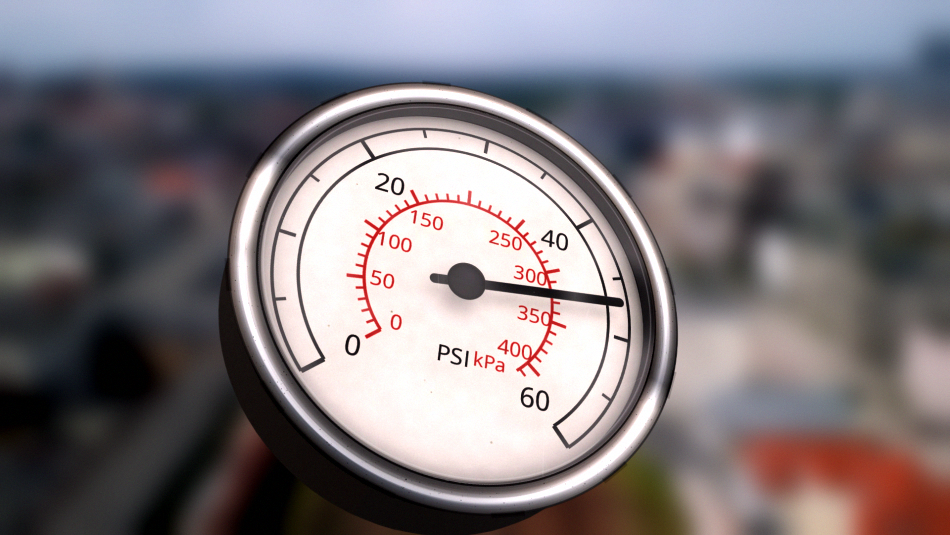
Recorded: 47.5 psi
